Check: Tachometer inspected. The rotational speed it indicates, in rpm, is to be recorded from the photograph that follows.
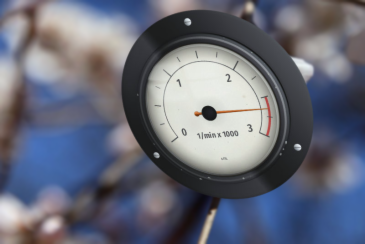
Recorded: 2625 rpm
